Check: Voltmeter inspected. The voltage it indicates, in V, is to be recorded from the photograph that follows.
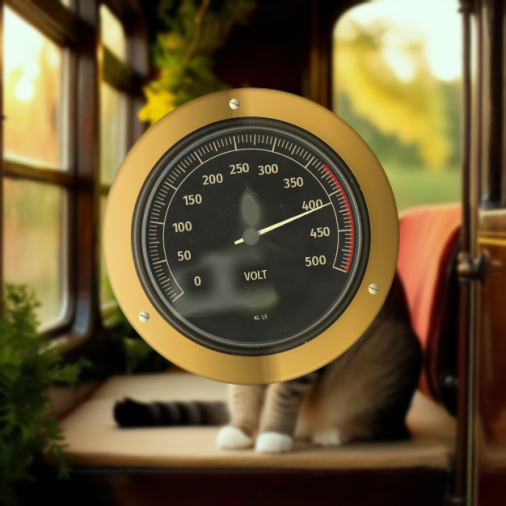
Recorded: 410 V
